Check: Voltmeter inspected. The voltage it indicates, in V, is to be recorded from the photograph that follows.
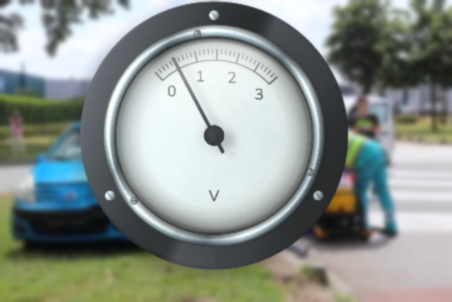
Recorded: 0.5 V
